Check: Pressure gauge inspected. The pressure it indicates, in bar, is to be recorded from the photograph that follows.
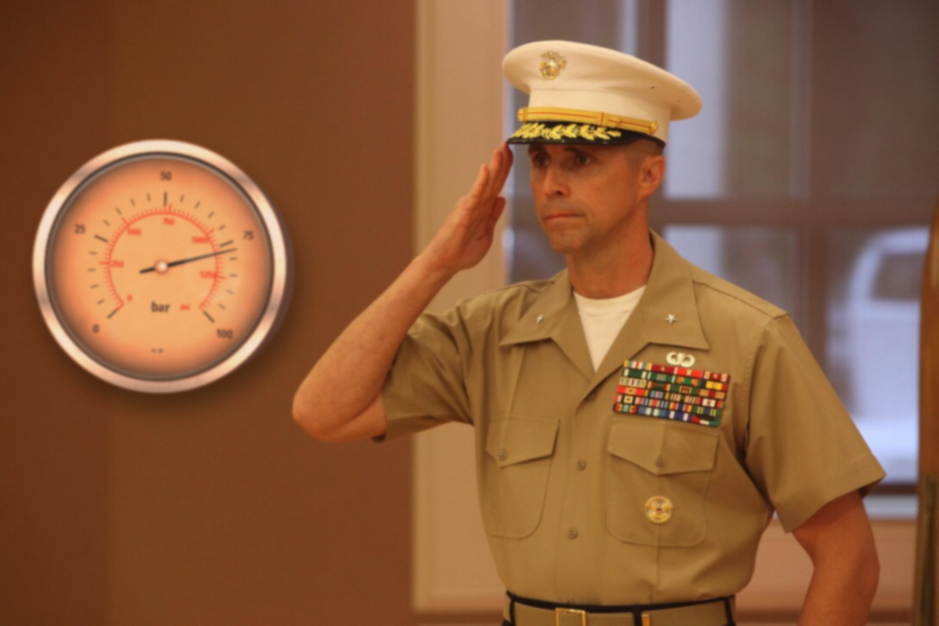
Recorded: 77.5 bar
